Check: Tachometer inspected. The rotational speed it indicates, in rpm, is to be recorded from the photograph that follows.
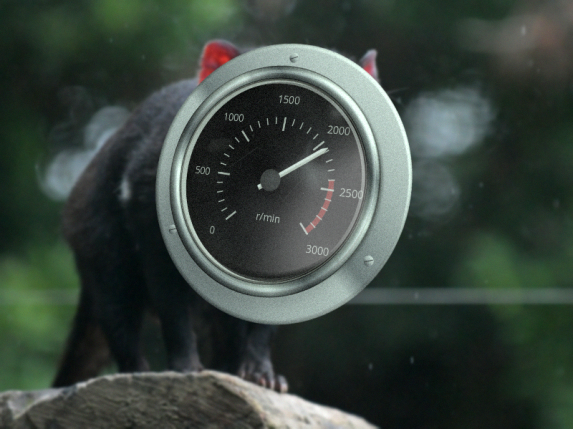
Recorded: 2100 rpm
